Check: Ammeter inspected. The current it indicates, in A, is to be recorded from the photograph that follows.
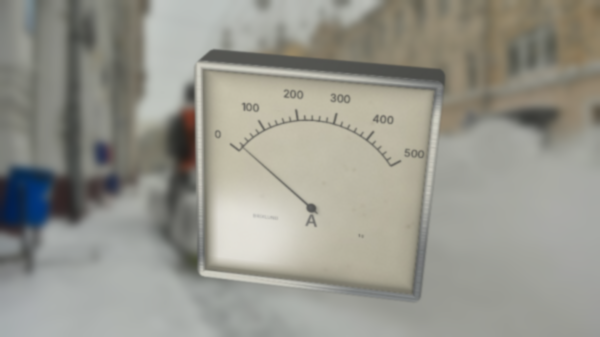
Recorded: 20 A
